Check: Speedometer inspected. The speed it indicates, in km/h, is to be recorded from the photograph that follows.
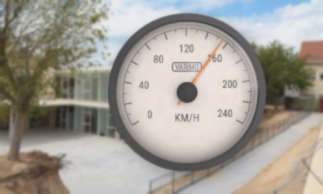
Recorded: 155 km/h
